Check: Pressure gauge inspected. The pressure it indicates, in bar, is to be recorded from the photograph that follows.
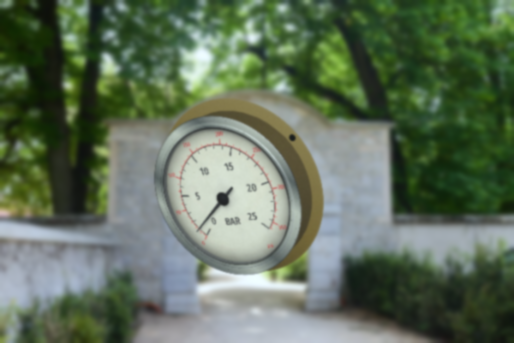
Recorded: 1 bar
